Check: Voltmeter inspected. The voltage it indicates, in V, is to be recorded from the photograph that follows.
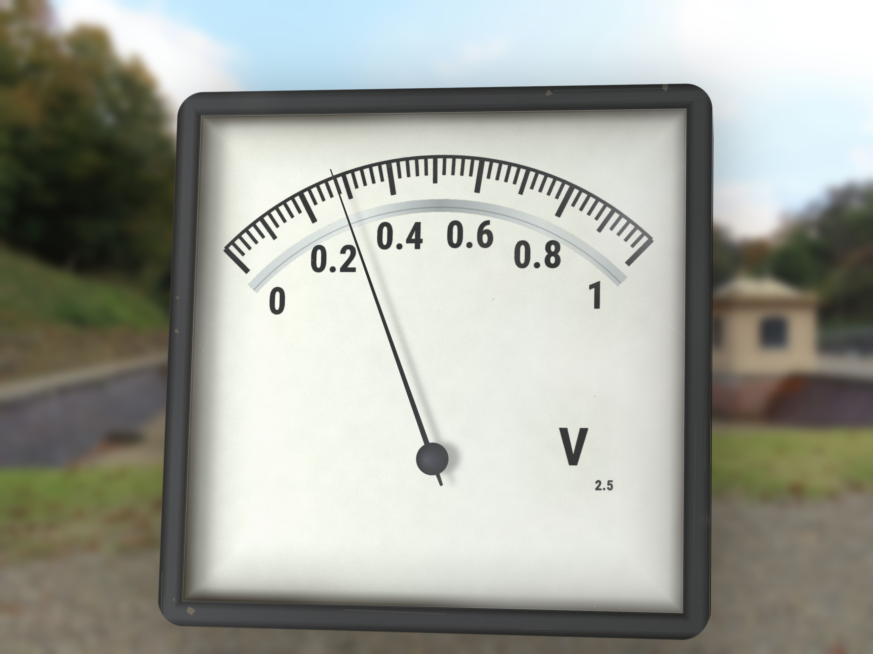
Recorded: 0.28 V
